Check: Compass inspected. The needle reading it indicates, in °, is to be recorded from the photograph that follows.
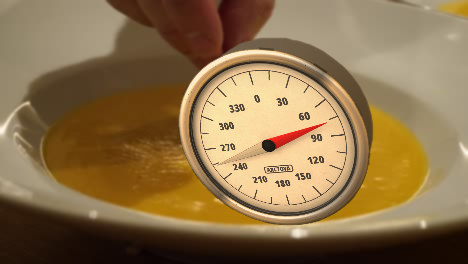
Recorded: 75 °
